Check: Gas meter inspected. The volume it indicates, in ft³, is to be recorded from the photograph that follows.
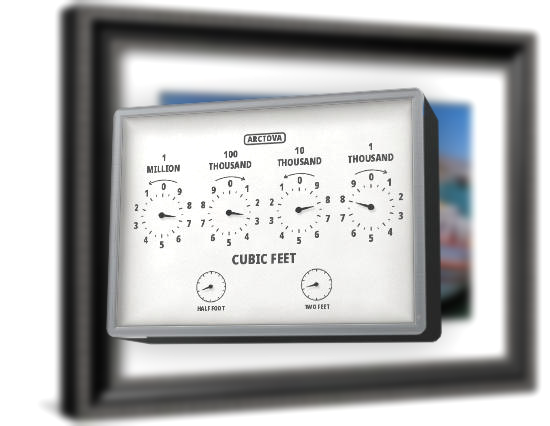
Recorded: 727800 ft³
